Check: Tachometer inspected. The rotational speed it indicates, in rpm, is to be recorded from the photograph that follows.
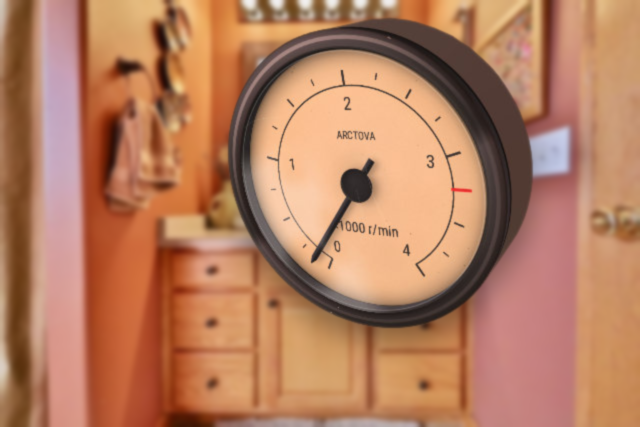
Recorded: 125 rpm
